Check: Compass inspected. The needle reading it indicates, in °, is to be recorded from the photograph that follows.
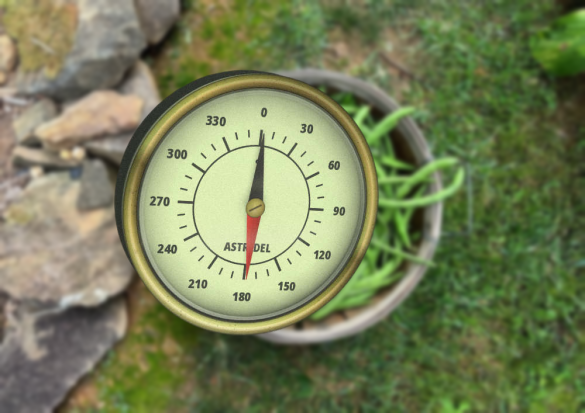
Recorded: 180 °
